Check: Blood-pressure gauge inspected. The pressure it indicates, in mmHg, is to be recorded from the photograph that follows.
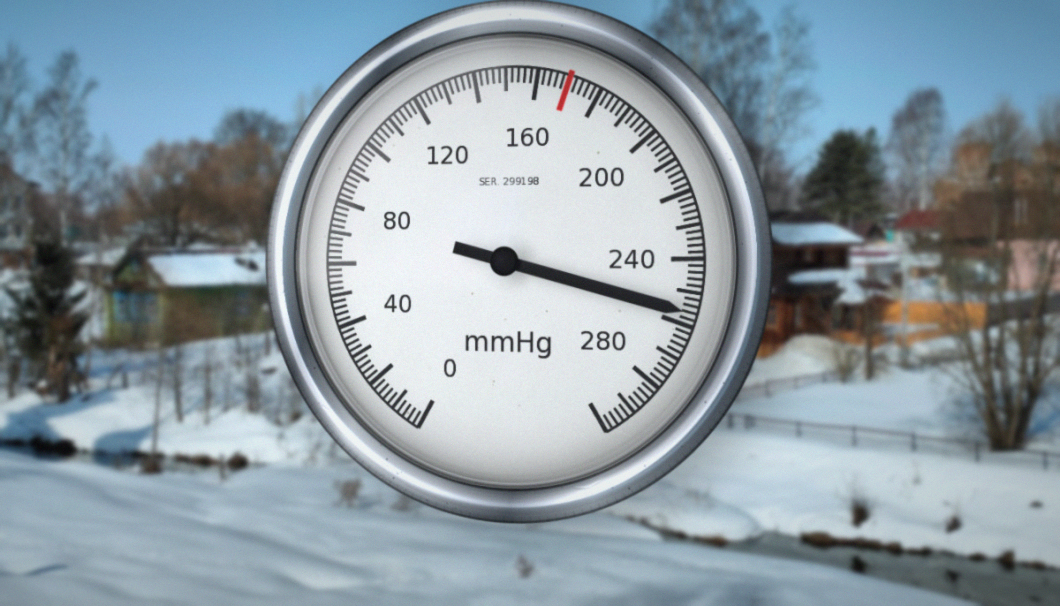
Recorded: 256 mmHg
